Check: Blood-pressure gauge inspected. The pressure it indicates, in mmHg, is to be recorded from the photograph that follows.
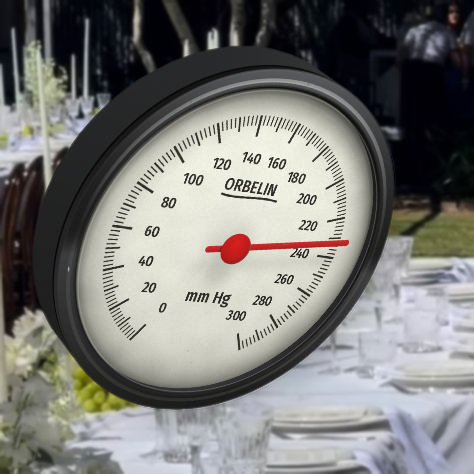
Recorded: 230 mmHg
